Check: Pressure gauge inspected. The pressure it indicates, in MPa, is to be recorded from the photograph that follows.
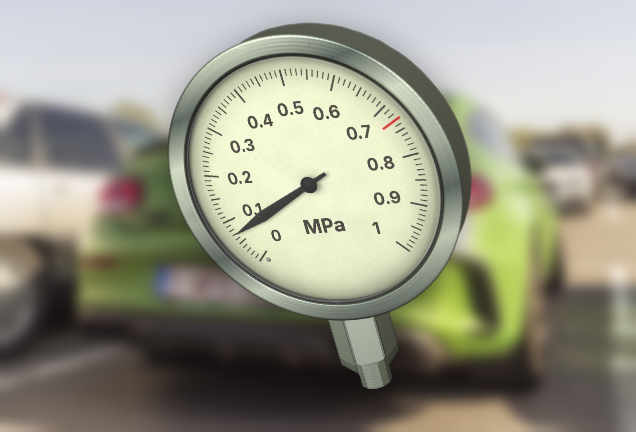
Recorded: 0.07 MPa
